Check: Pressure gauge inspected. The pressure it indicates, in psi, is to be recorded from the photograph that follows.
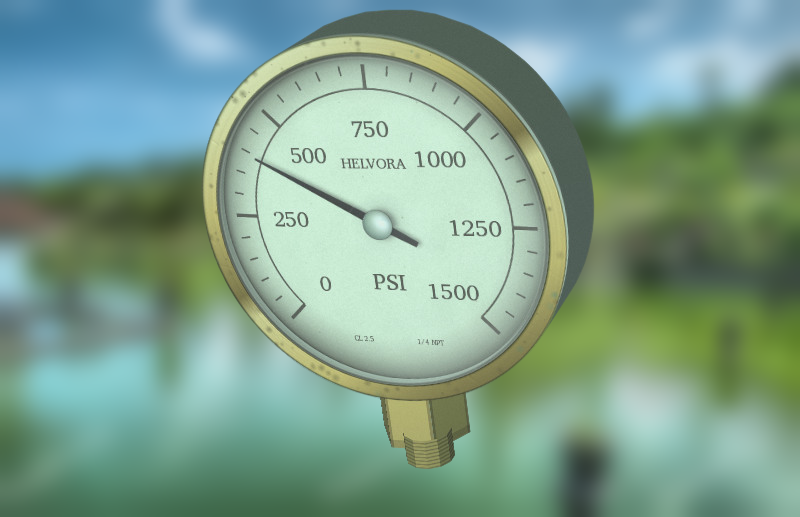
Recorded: 400 psi
